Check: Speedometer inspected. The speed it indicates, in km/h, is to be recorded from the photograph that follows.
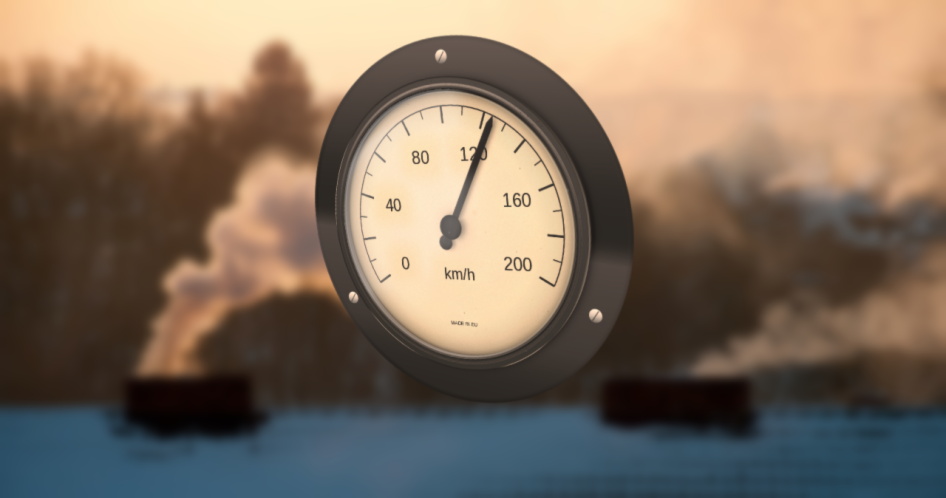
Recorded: 125 km/h
